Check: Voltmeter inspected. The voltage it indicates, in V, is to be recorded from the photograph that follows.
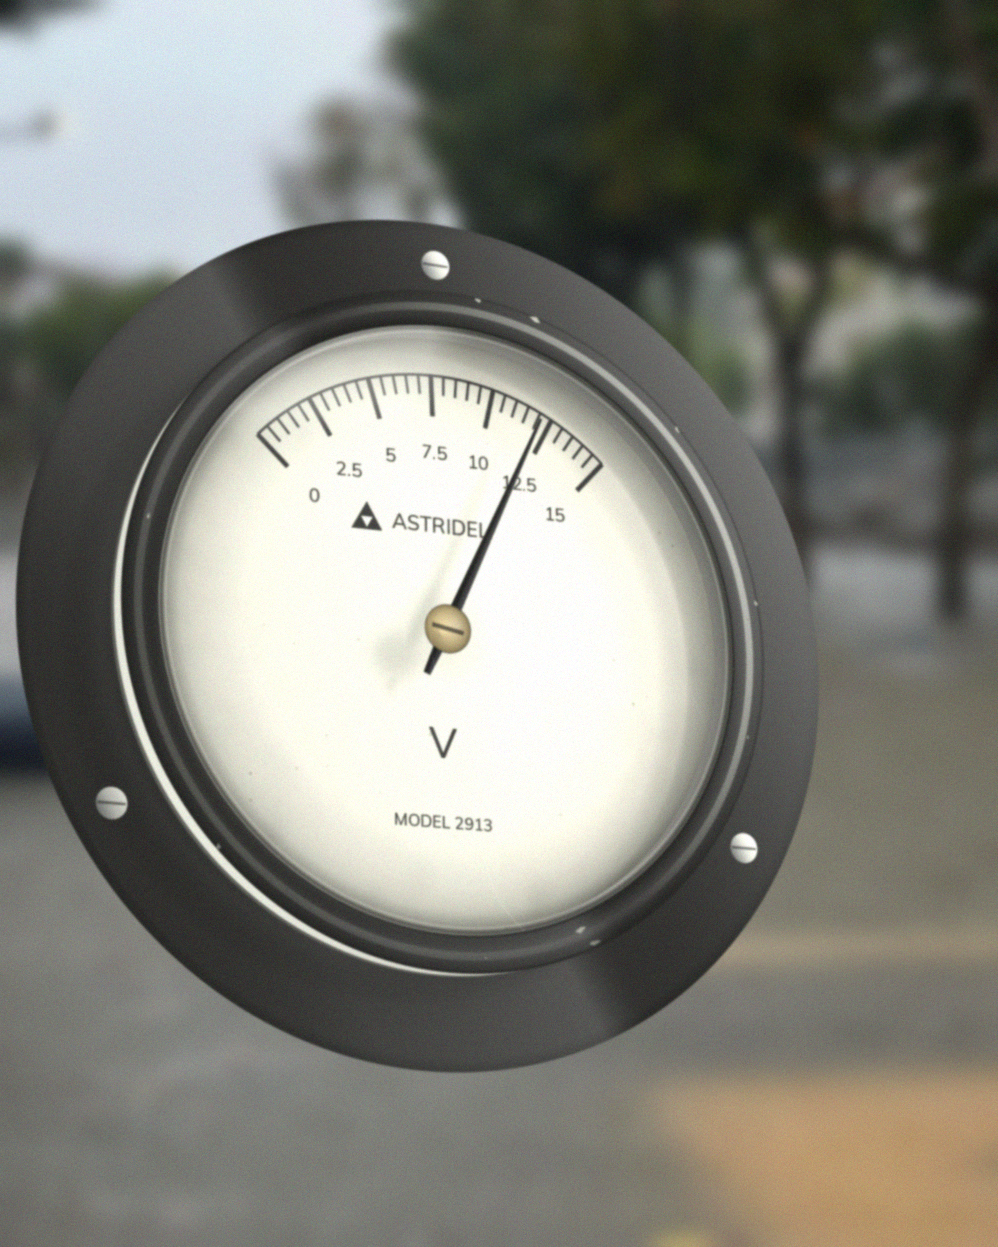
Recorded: 12 V
